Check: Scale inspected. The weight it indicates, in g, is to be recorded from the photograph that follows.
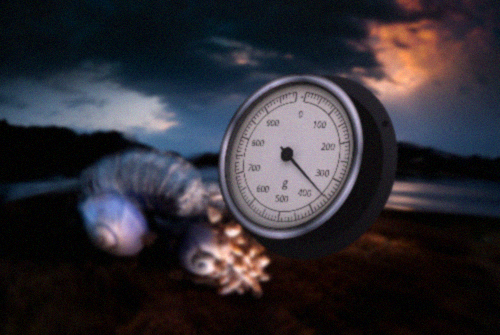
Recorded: 350 g
